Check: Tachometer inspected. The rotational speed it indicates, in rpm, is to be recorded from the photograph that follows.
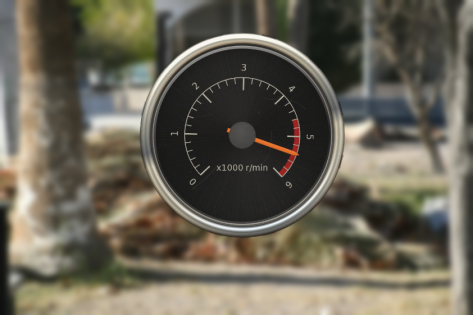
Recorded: 5400 rpm
